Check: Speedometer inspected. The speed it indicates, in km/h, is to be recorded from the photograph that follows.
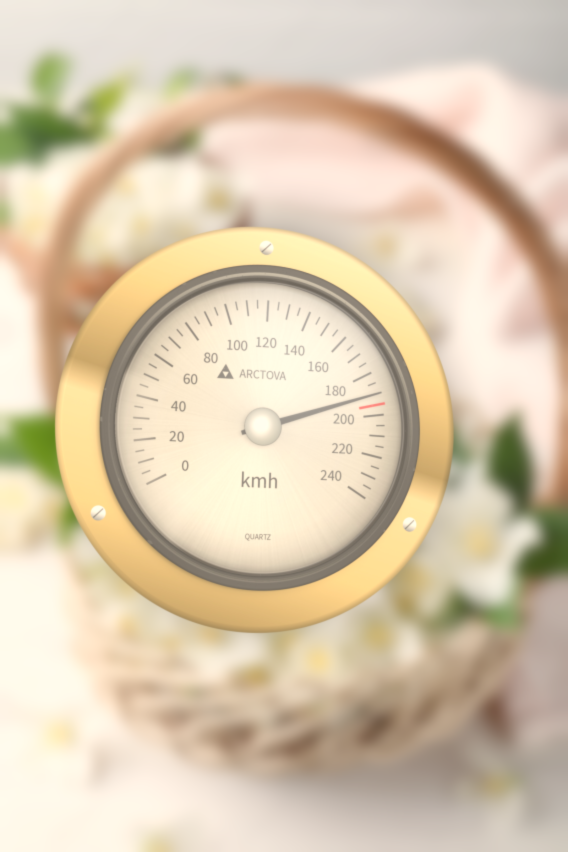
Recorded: 190 km/h
